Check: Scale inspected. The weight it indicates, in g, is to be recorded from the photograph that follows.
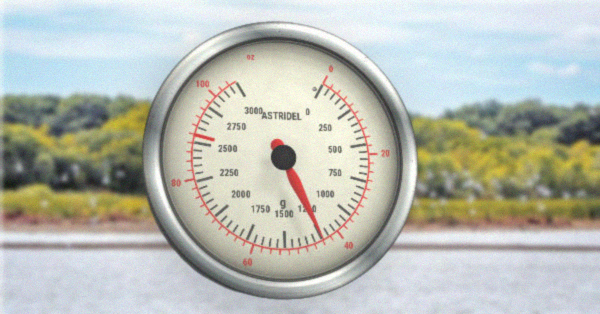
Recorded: 1250 g
